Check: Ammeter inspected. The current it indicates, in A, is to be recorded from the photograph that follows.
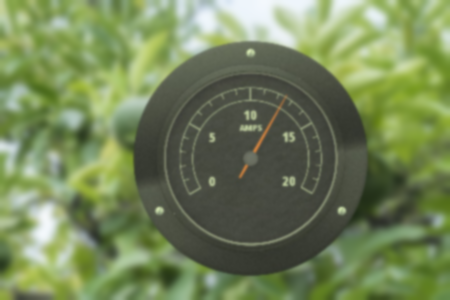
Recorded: 12.5 A
